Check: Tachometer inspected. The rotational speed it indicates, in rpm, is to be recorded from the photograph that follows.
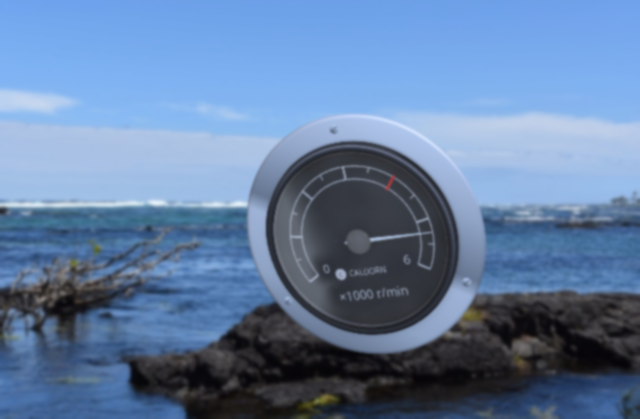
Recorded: 5250 rpm
